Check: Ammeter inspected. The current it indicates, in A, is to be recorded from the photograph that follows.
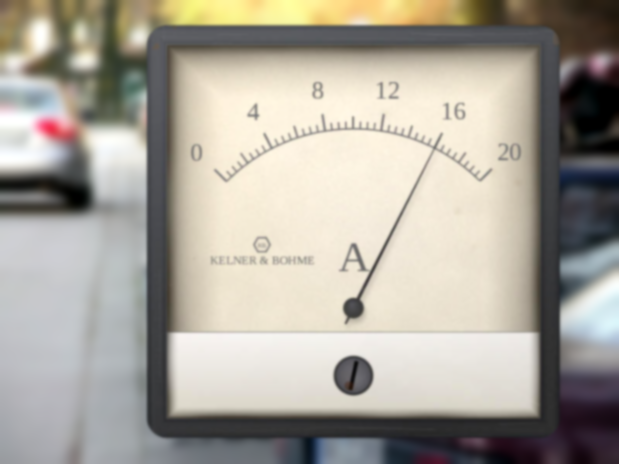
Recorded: 16 A
